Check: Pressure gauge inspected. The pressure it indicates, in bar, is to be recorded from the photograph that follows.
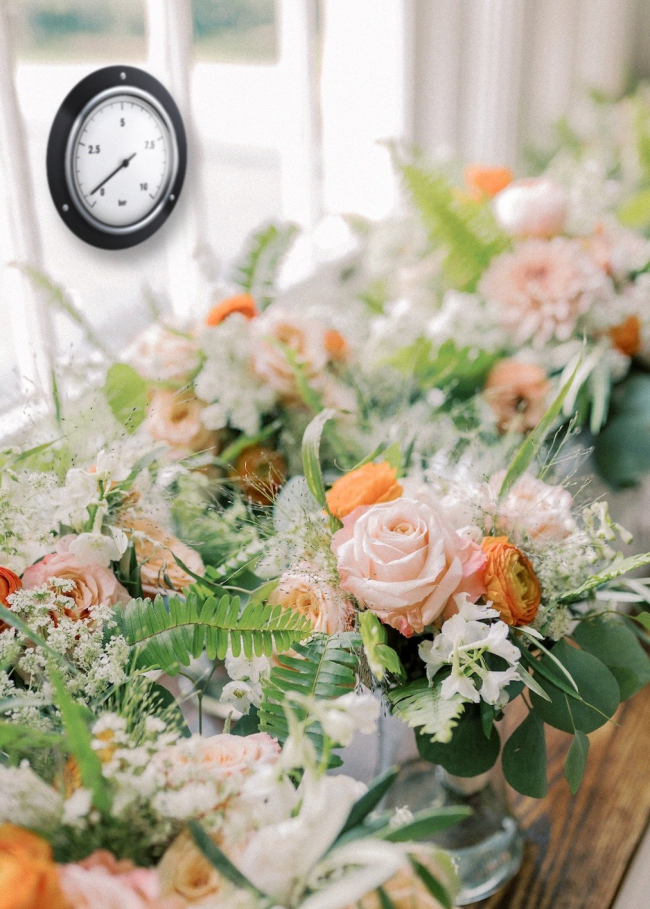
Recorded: 0.5 bar
